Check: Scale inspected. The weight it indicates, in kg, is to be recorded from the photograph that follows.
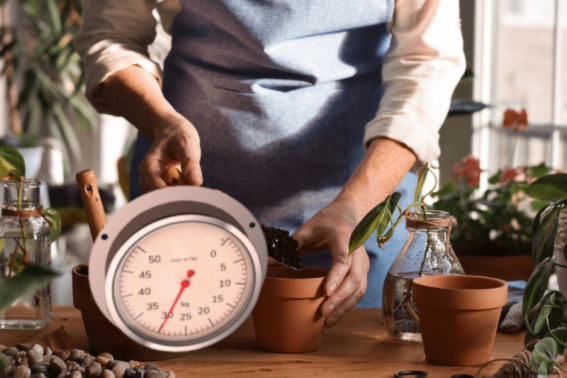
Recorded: 30 kg
